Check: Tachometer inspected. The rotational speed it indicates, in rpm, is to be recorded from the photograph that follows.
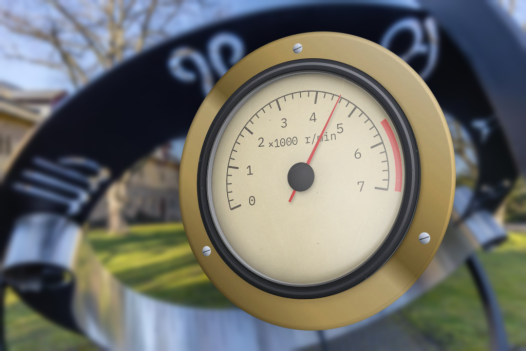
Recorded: 4600 rpm
